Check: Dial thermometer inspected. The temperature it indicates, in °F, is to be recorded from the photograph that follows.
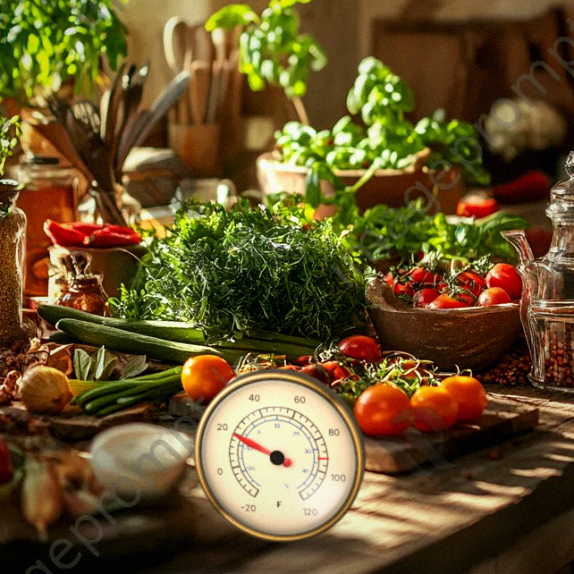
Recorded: 20 °F
